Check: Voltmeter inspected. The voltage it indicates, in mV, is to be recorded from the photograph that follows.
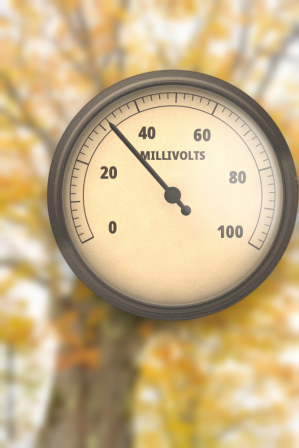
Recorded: 32 mV
